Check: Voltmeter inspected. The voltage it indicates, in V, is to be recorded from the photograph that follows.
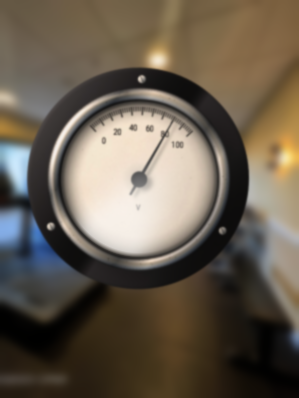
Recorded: 80 V
